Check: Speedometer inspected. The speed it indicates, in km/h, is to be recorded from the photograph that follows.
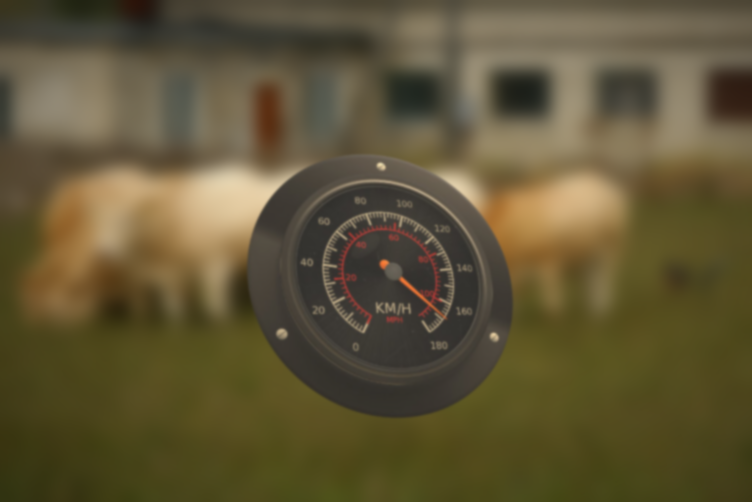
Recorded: 170 km/h
